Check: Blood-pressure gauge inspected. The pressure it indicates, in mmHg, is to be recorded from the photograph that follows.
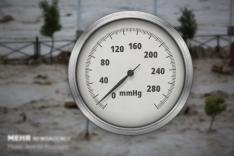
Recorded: 10 mmHg
